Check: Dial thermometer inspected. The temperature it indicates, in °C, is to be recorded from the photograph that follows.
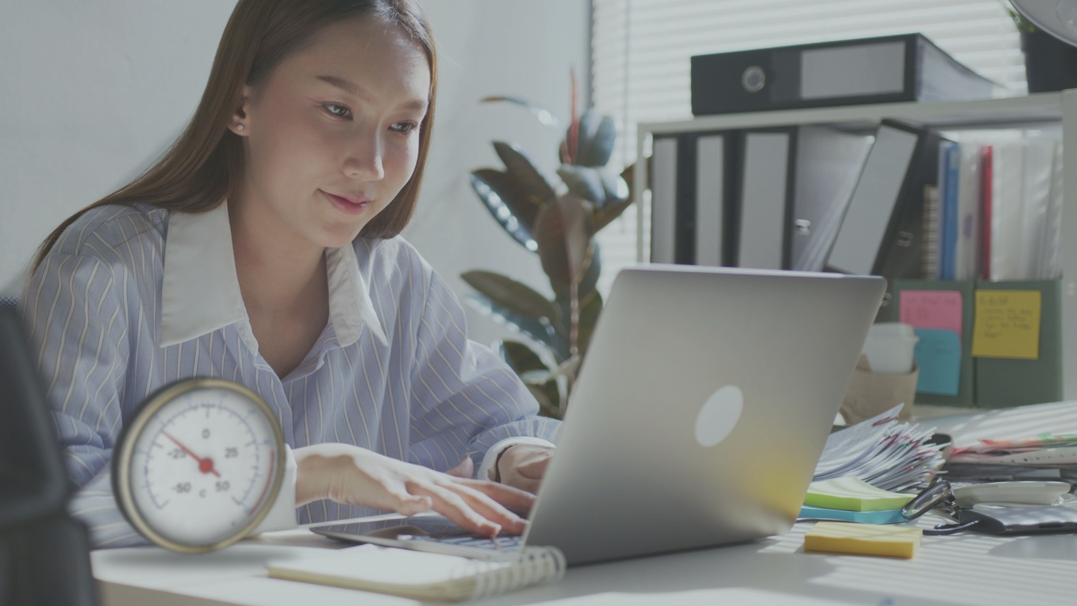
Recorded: -20 °C
